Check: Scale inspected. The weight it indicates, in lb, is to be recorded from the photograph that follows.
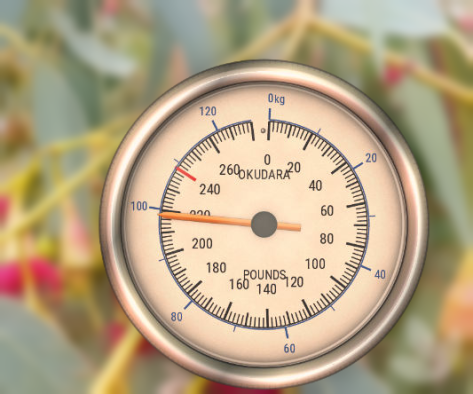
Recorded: 218 lb
